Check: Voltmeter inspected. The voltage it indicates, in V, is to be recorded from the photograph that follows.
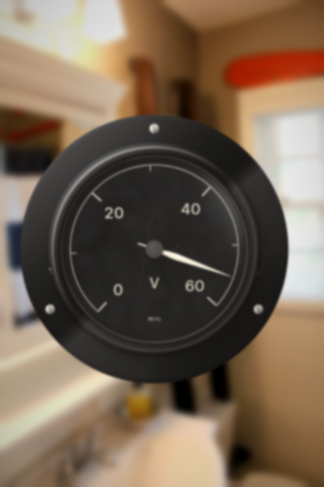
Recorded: 55 V
